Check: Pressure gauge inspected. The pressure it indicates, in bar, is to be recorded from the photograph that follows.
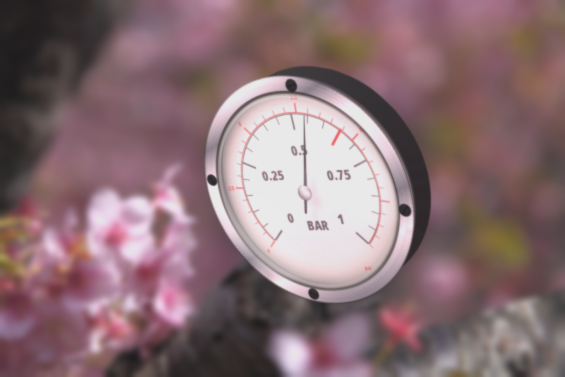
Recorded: 0.55 bar
